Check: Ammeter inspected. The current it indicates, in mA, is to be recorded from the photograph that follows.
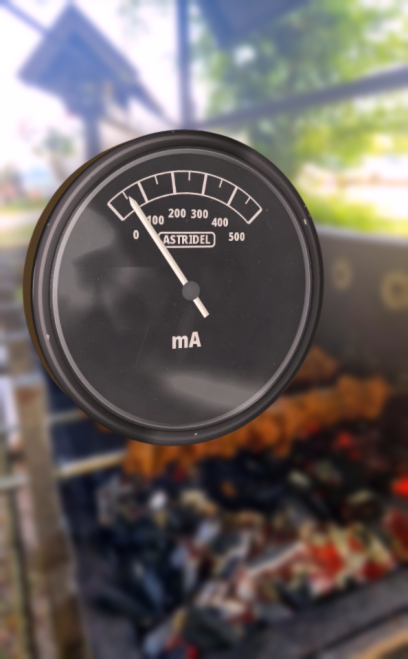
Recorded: 50 mA
